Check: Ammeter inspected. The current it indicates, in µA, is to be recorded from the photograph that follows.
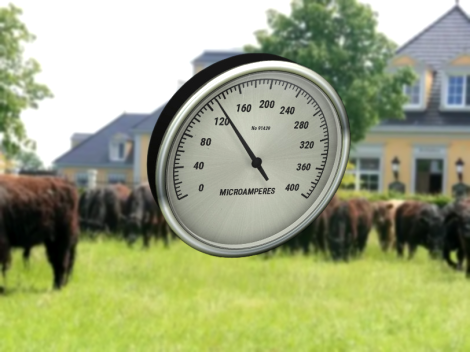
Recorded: 130 µA
